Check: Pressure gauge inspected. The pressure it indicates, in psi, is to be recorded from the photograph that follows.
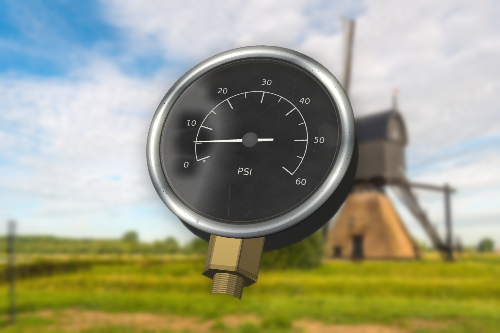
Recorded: 5 psi
